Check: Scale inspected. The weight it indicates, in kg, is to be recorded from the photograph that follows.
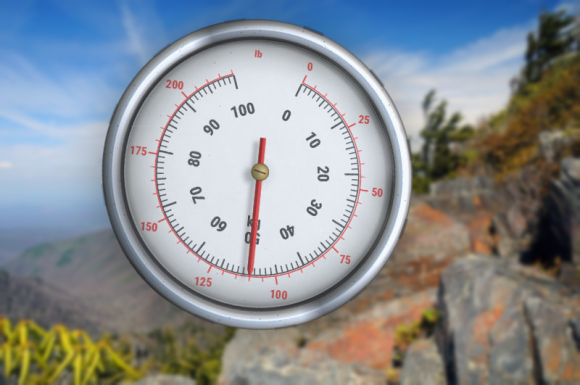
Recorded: 50 kg
